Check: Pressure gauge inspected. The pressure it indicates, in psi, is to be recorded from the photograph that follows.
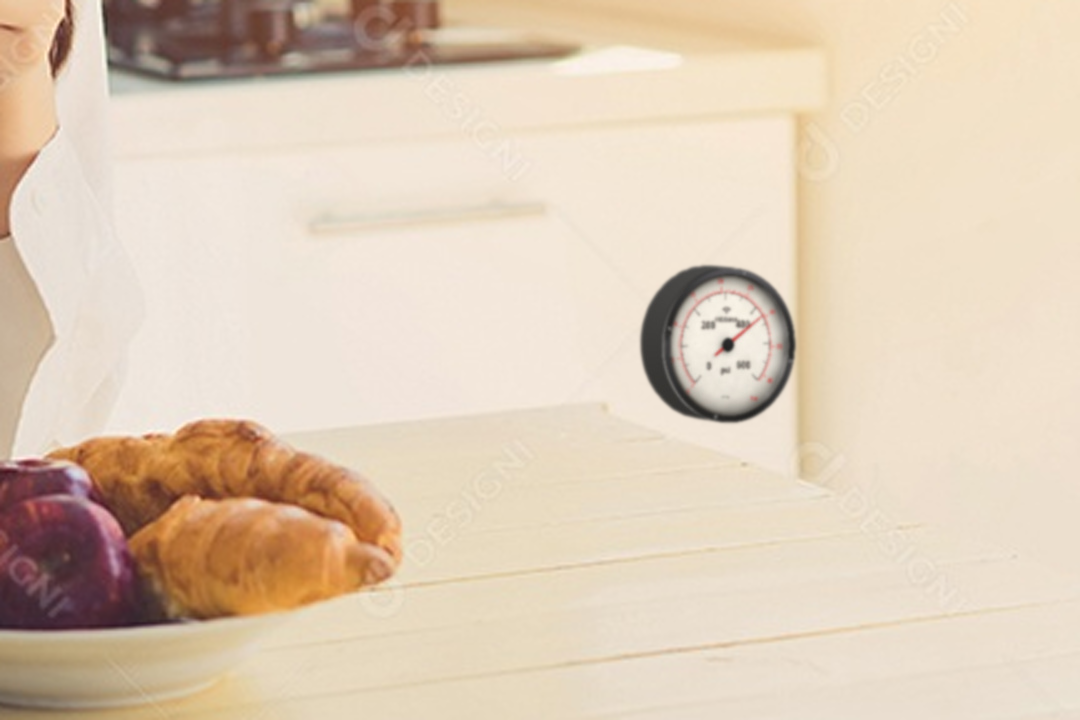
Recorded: 425 psi
